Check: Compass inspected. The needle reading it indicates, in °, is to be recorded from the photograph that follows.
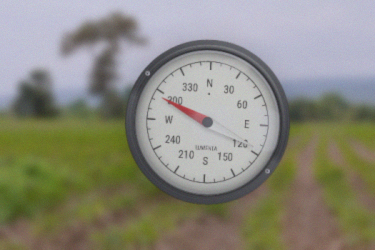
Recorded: 295 °
